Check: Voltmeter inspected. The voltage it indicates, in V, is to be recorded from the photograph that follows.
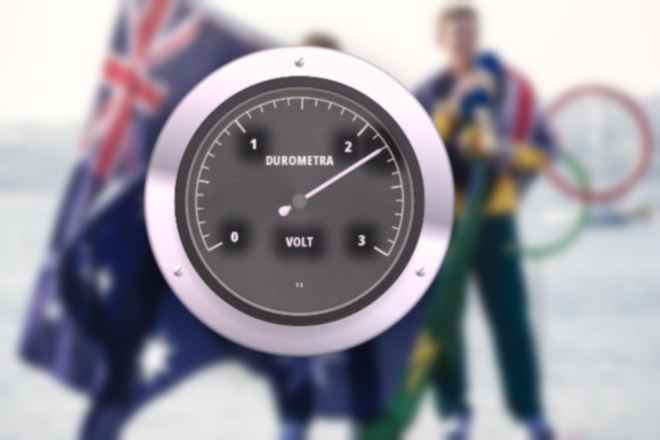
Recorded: 2.2 V
